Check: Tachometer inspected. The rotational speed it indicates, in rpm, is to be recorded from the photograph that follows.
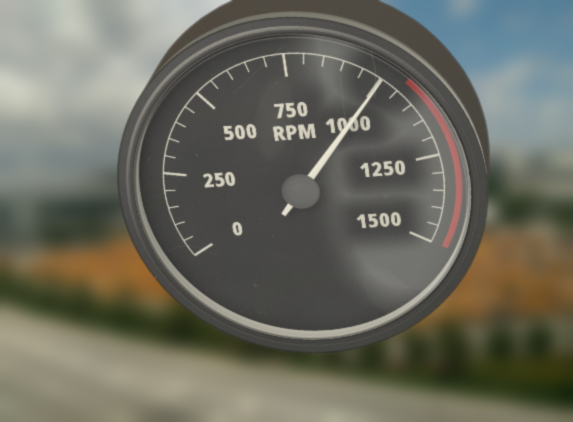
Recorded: 1000 rpm
